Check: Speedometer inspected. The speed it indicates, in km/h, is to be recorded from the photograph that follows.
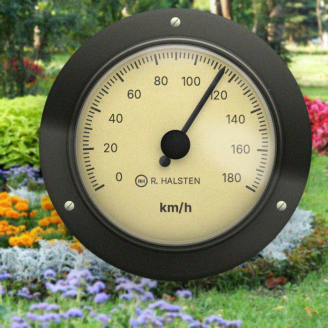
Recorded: 114 km/h
